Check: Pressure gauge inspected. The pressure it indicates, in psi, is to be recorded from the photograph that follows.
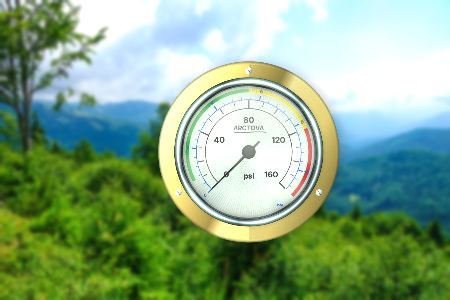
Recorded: 0 psi
